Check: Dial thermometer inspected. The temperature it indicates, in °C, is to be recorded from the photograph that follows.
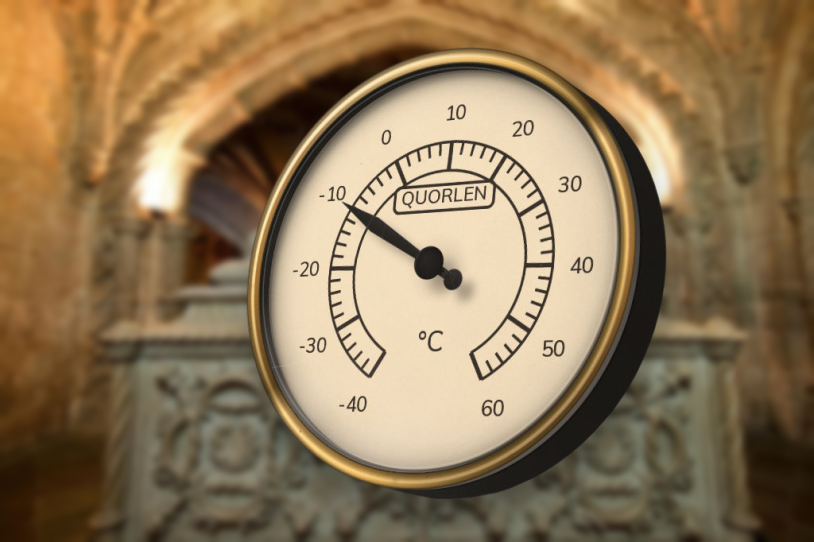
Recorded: -10 °C
